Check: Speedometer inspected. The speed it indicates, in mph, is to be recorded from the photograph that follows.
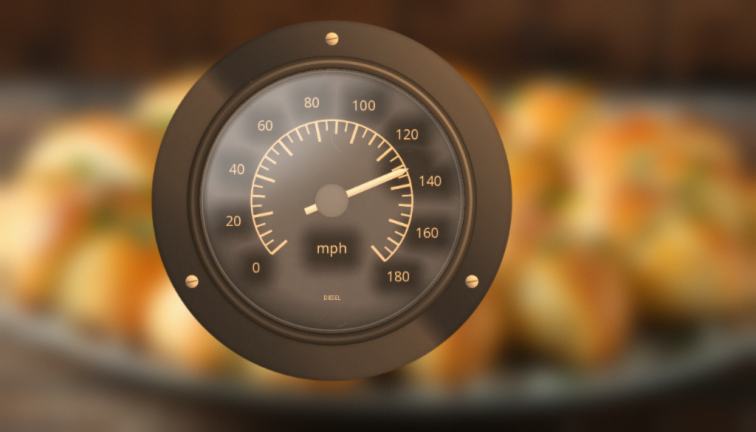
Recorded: 132.5 mph
